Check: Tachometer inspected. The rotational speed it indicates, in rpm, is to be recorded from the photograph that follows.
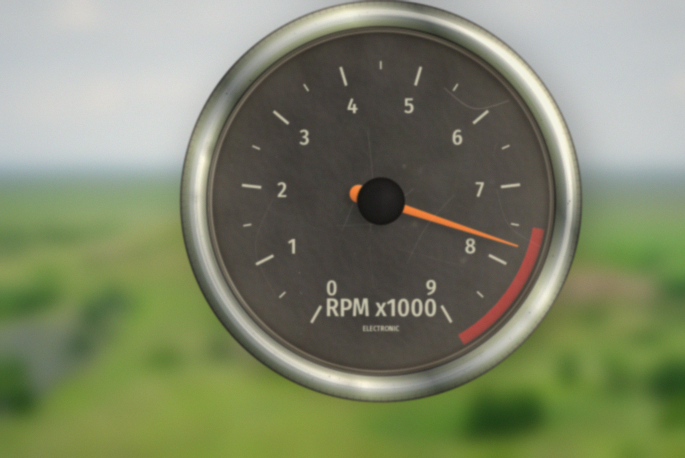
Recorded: 7750 rpm
